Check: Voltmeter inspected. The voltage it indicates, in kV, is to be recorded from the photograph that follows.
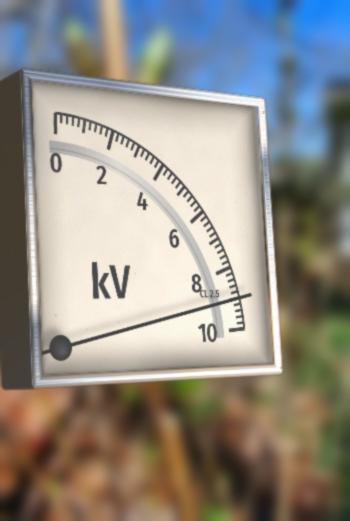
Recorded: 9 kV
